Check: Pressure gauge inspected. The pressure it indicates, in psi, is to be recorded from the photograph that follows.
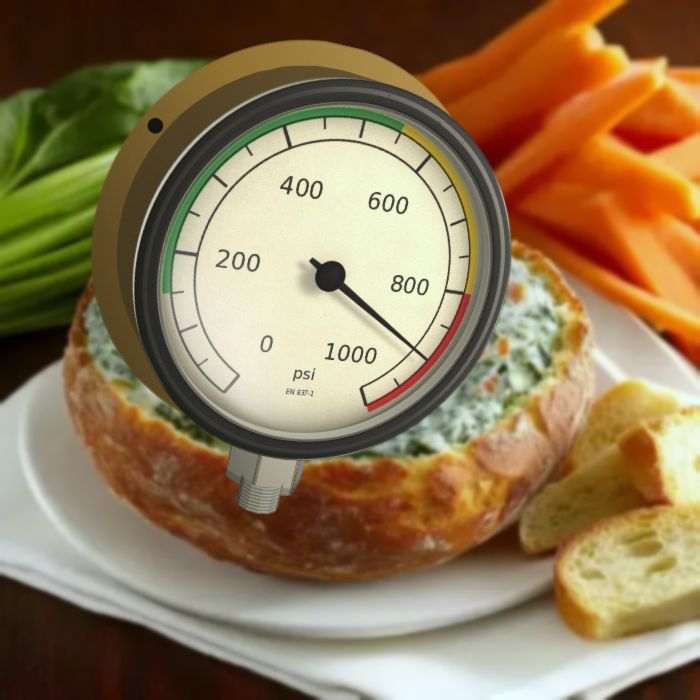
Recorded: 900 psi
